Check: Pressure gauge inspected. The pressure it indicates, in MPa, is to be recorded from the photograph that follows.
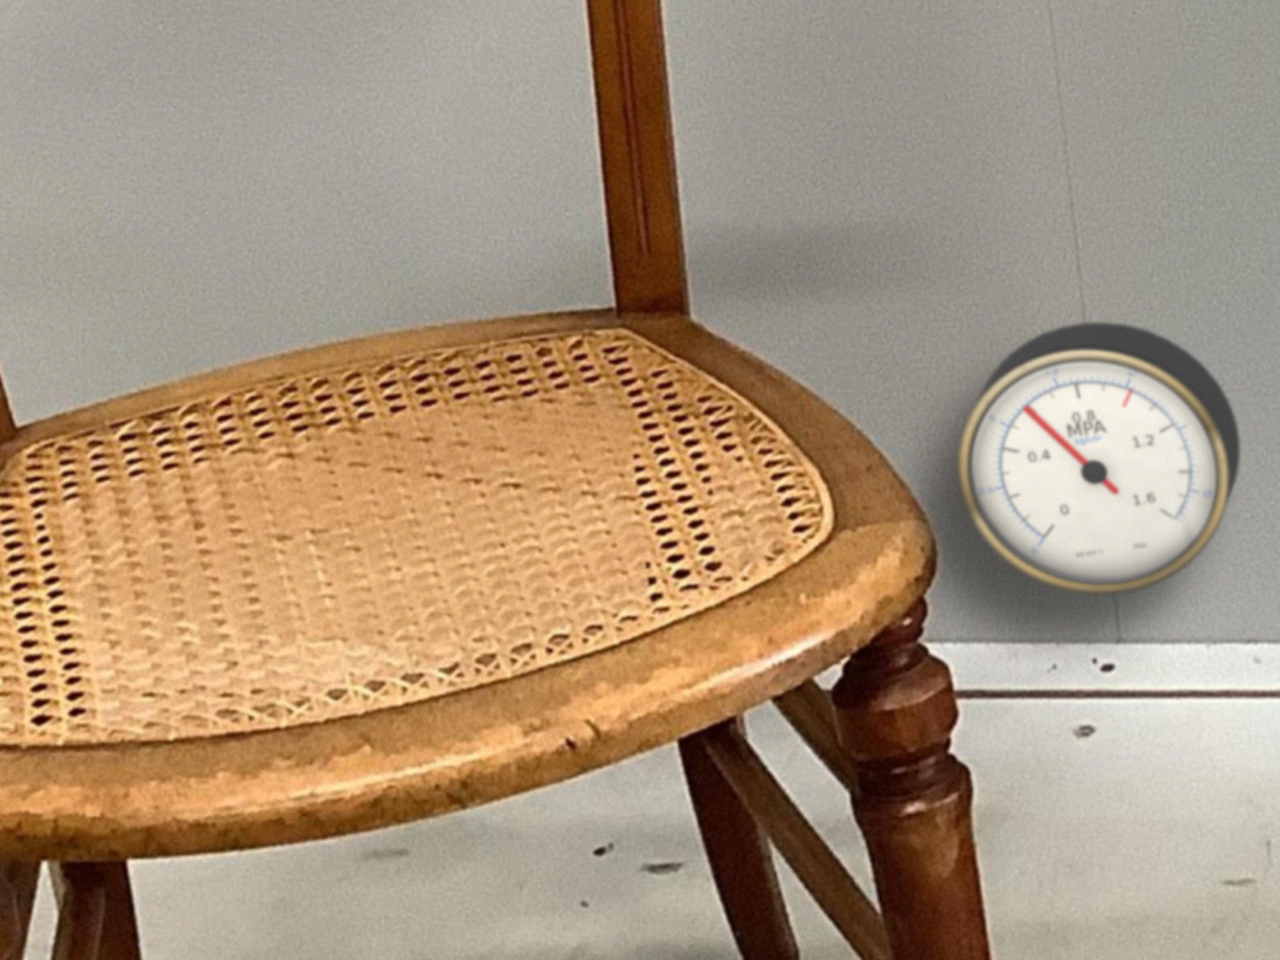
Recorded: 0.6 MPa
